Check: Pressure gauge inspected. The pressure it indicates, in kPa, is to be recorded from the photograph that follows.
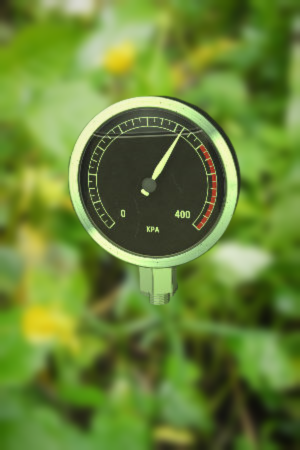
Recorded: 250 kPa
